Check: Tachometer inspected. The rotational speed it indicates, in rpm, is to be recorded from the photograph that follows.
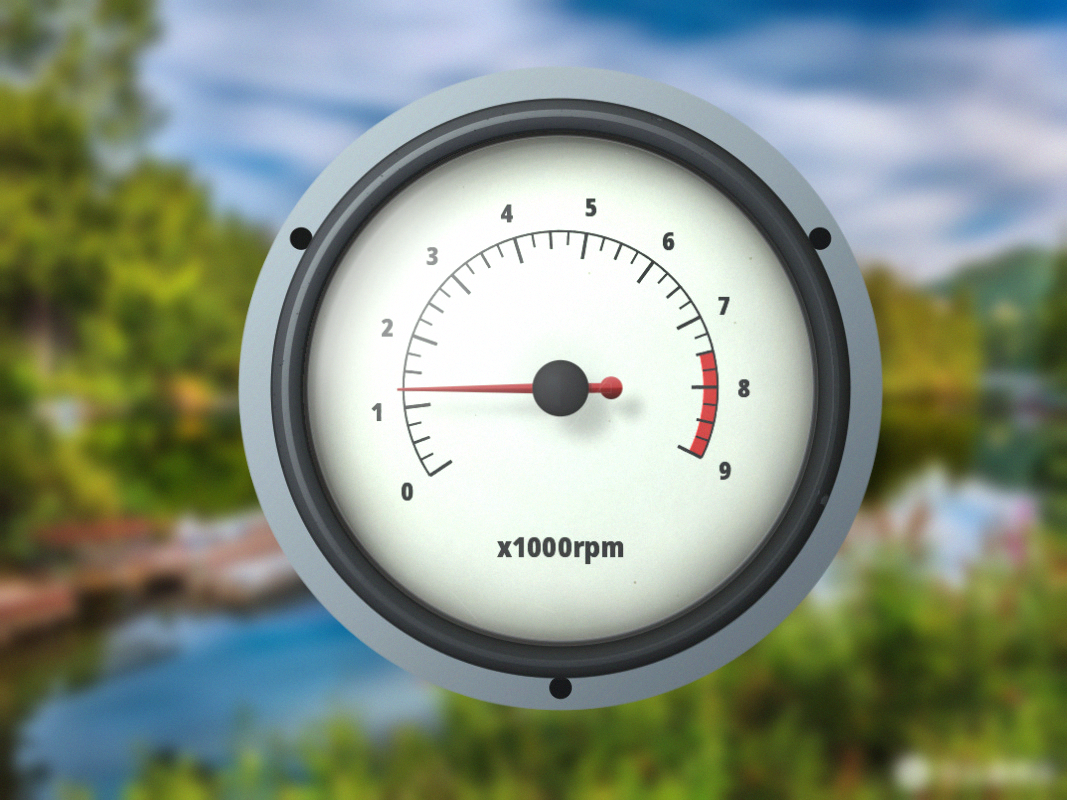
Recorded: 1250 rpm
